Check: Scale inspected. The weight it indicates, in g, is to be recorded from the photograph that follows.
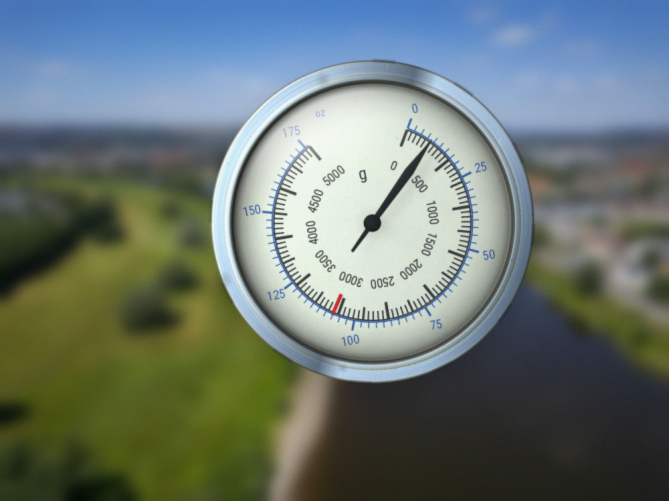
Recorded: 250 g
